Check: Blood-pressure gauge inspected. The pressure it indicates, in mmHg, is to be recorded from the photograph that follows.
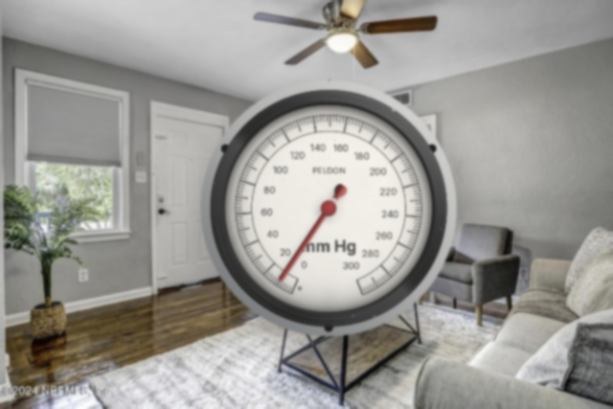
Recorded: 10 mmHg
